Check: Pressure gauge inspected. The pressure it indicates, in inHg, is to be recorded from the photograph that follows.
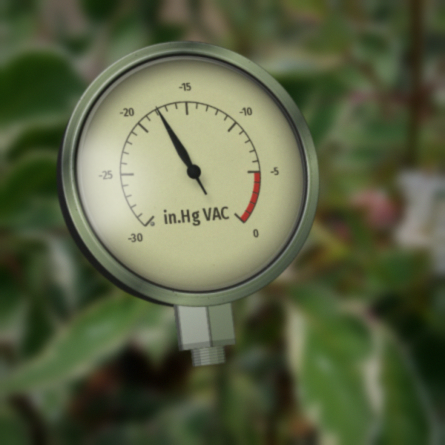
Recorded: -18 inHg
